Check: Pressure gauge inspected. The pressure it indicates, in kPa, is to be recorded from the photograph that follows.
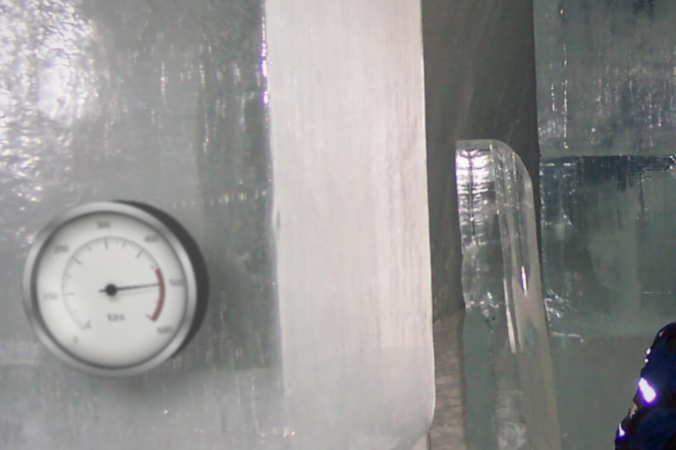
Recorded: 500 kPa
